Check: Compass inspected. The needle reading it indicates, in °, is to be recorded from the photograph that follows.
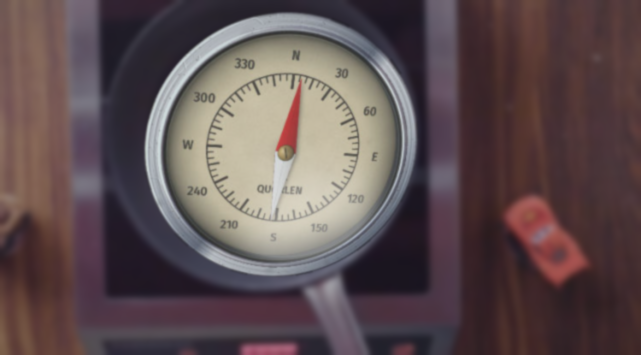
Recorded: 5 °
